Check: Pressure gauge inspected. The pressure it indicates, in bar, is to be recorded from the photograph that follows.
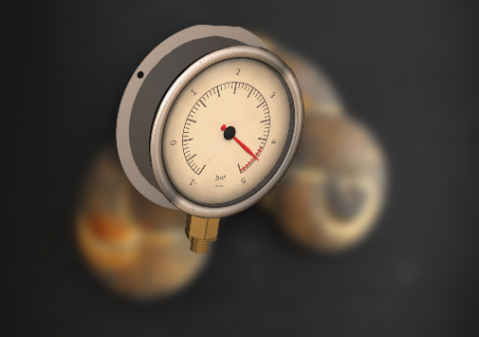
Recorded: 4.5 bar
